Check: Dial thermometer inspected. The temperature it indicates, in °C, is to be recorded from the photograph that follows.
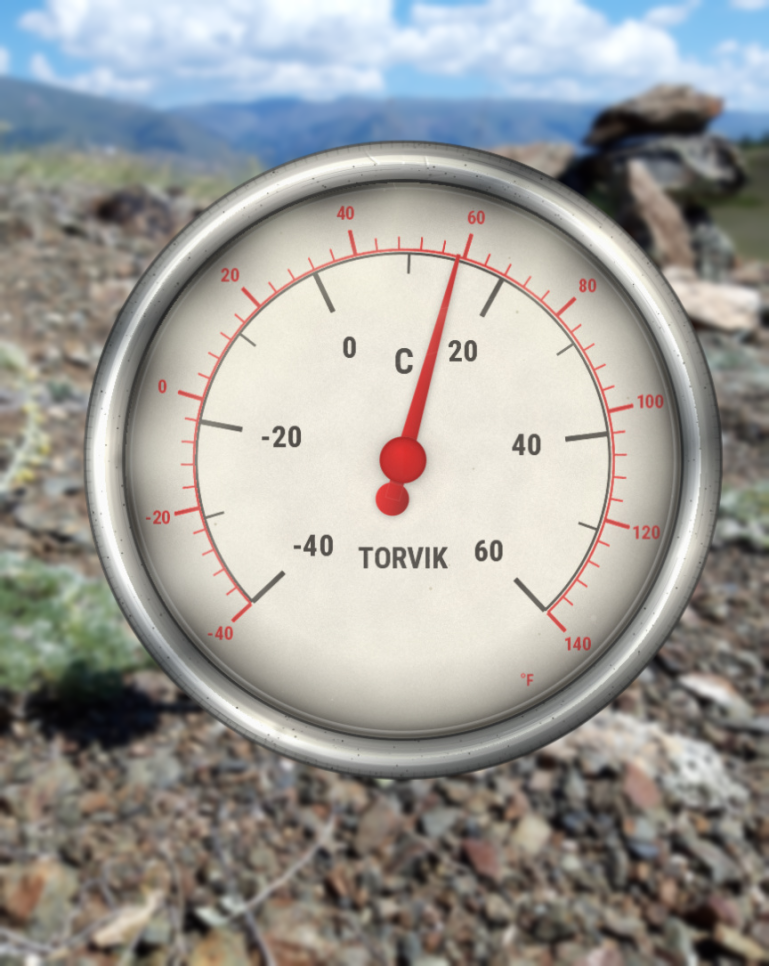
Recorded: 15 °C
